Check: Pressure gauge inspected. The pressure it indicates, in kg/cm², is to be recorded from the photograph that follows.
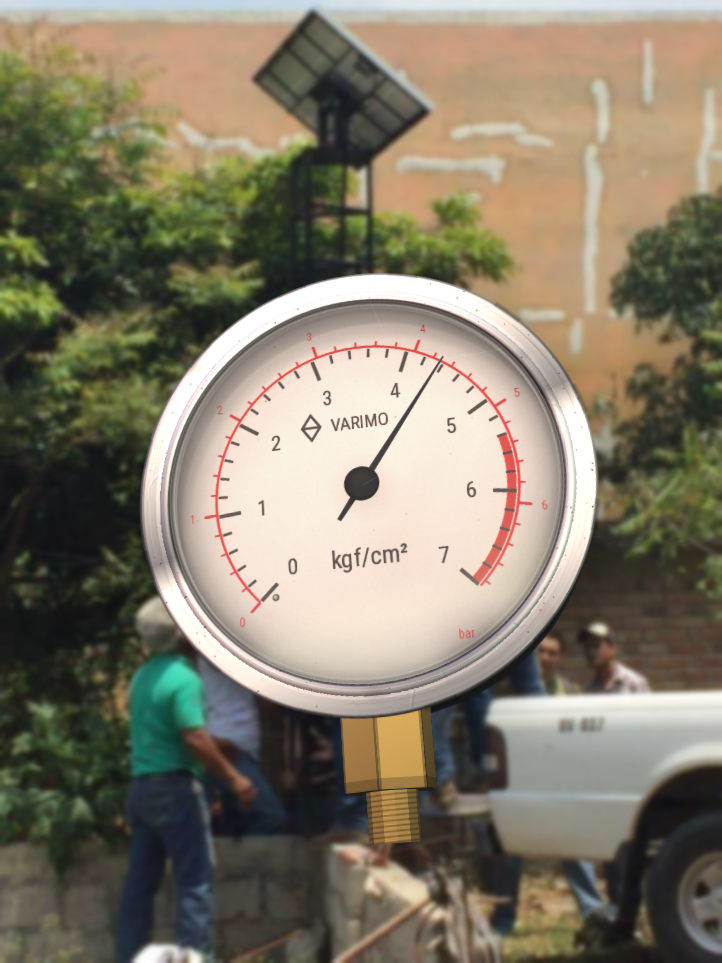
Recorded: 4.4 kg/cm²
